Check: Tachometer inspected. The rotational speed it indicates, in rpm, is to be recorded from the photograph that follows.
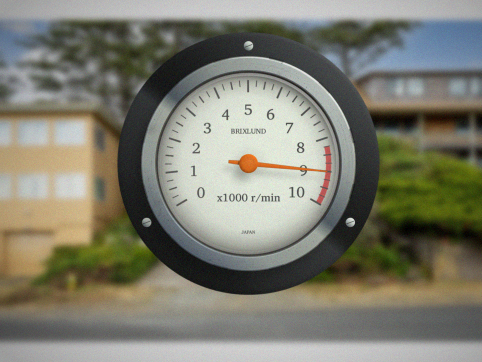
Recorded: 9000 rpm
